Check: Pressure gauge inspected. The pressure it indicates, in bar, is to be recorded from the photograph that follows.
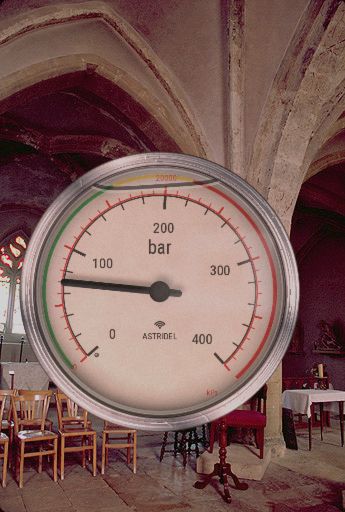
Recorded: 70 bar
